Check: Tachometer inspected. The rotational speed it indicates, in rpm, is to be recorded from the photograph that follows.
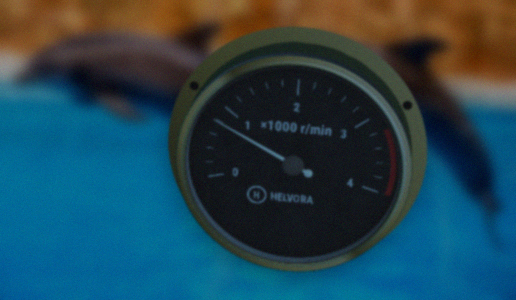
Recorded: 800 rpm
